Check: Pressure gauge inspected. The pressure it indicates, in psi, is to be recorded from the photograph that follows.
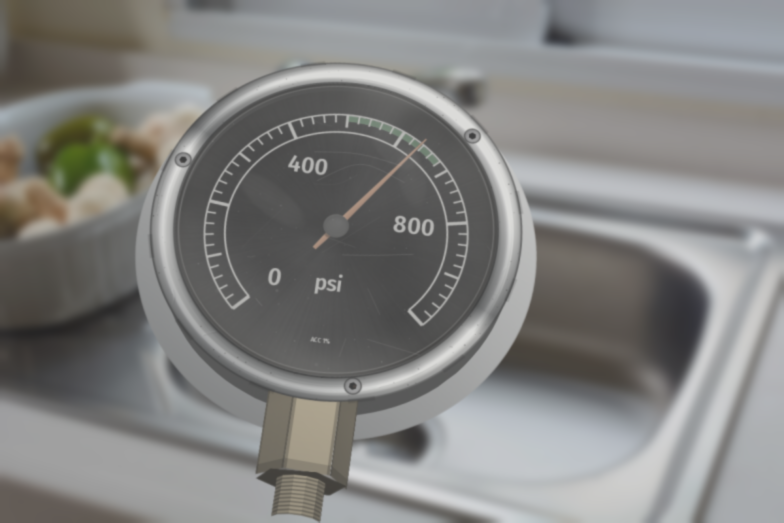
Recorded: 640 psi
